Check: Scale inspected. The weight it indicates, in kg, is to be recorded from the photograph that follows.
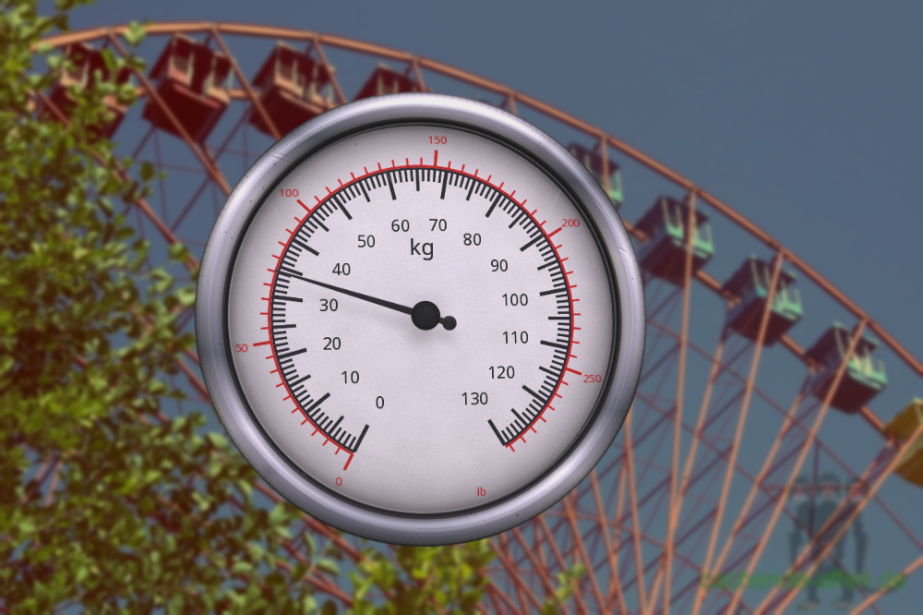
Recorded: 34 kg
